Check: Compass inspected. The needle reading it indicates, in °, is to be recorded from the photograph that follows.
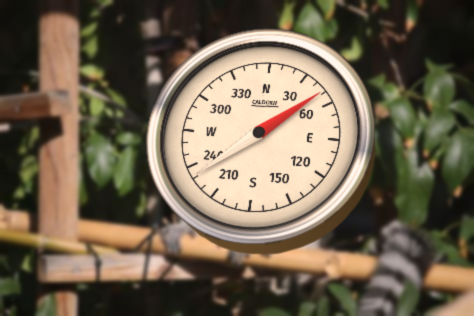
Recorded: 50 °
